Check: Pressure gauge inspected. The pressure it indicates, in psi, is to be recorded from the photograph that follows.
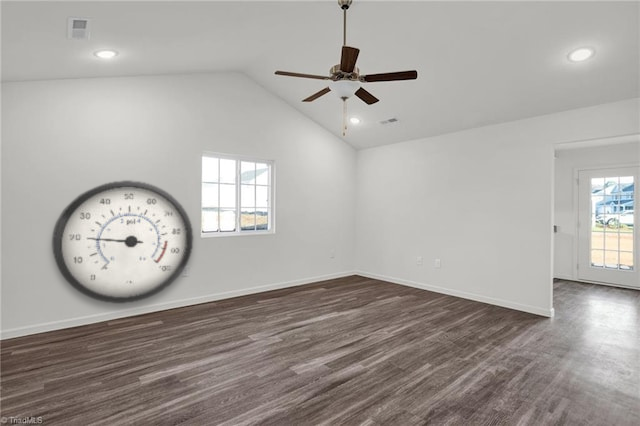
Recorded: 20 psi
